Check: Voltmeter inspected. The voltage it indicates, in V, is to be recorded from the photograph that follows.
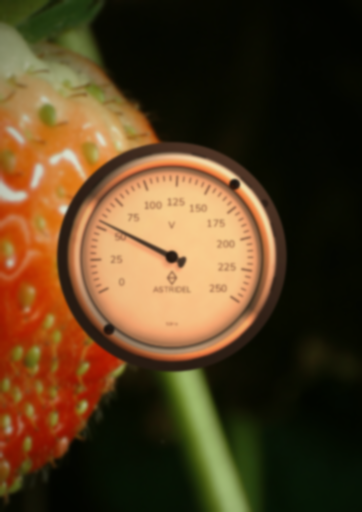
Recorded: 55 V
